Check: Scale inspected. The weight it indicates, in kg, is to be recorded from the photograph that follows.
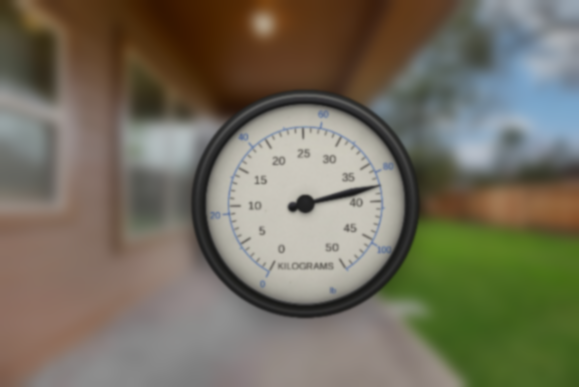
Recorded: 38 kg
